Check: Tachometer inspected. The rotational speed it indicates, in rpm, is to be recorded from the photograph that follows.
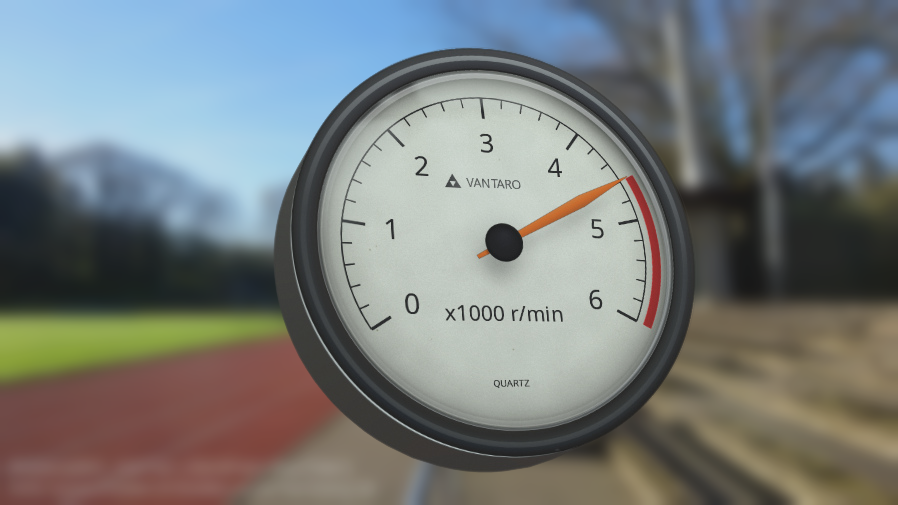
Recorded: 4600 rpm
